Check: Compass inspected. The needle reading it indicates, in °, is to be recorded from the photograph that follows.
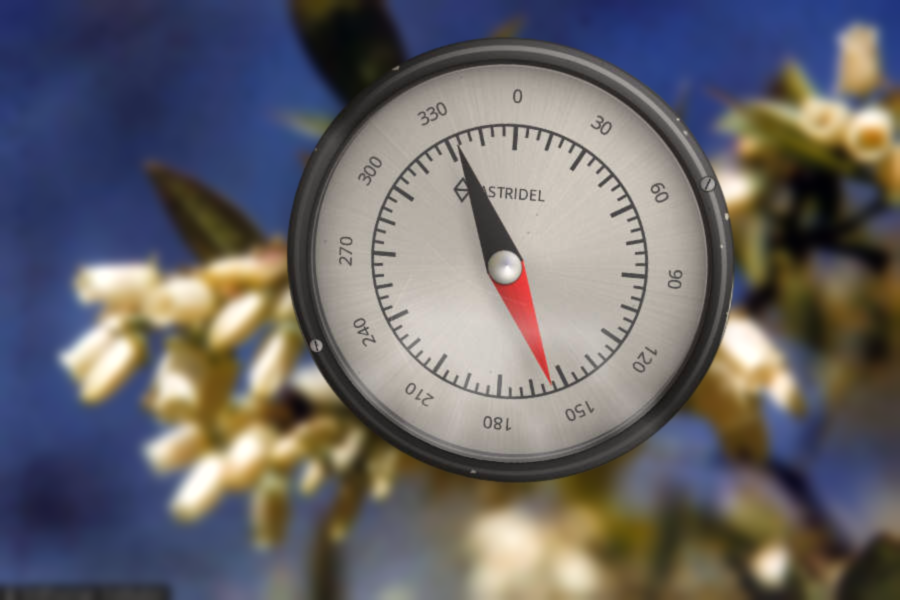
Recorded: 155 °
